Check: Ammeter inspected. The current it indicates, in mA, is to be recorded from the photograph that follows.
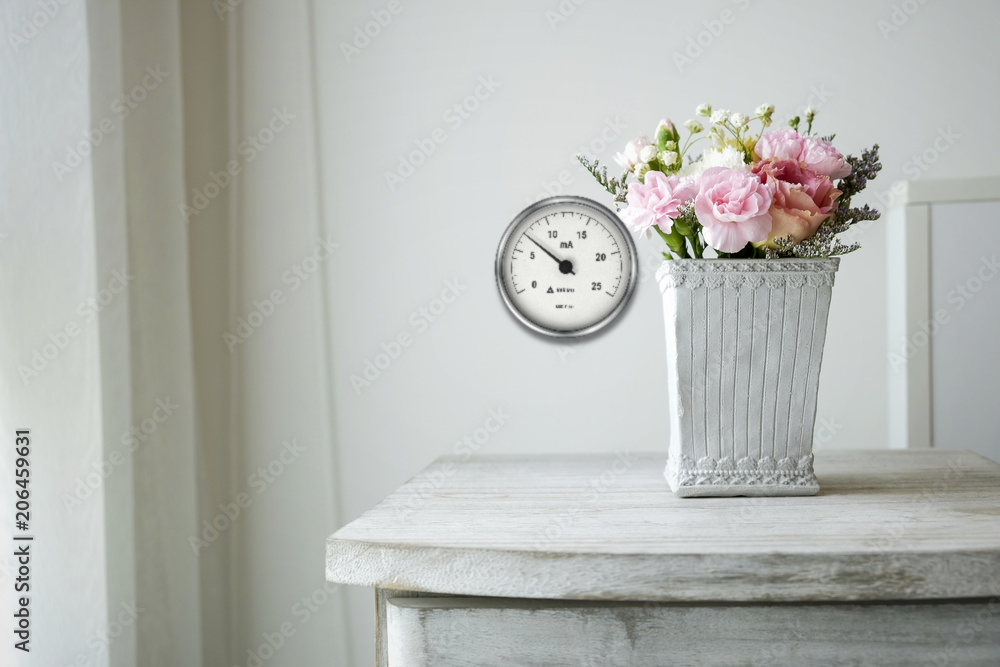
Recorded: 7 mA
